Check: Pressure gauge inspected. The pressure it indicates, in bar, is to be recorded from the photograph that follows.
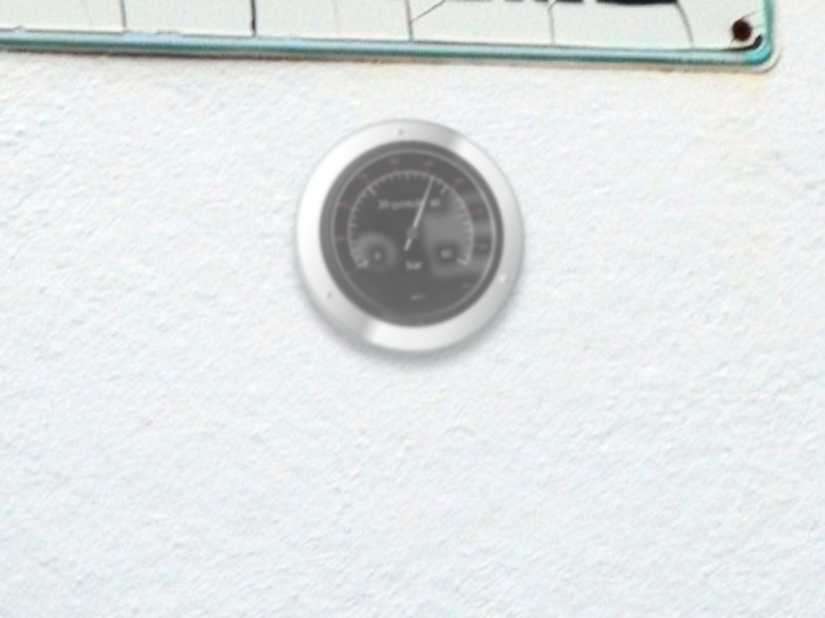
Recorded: 36 bar
